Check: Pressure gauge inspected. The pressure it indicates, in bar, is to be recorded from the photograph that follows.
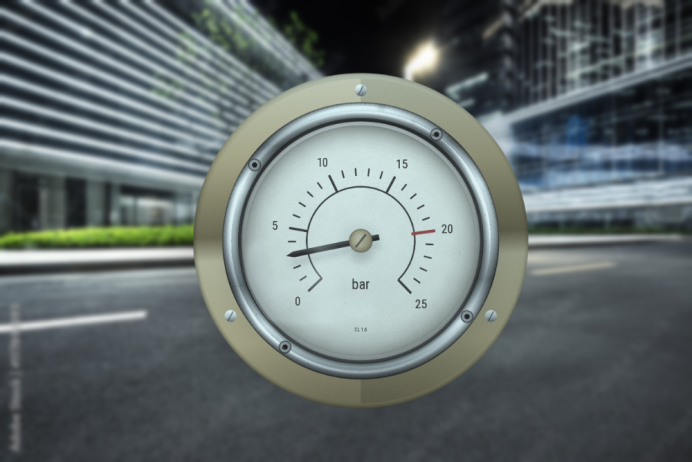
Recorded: 3 bar
